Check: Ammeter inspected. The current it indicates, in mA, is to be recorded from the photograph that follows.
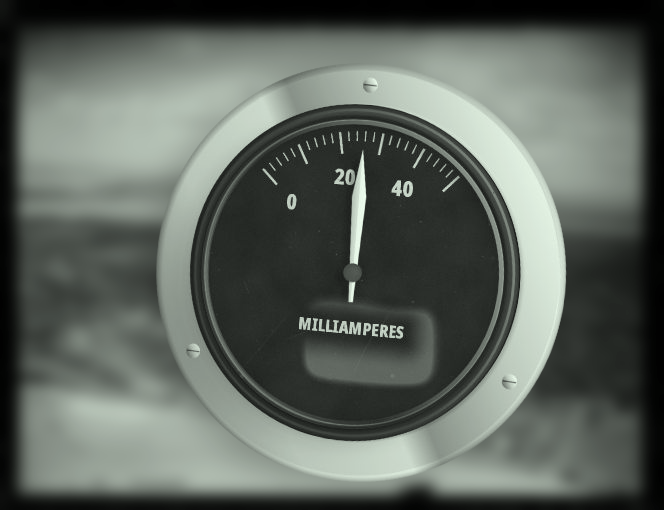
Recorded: 26 mA
